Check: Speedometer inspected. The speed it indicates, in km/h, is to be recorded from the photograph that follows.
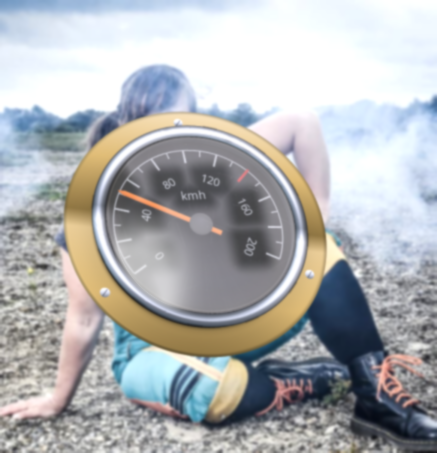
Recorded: 50 km/h
